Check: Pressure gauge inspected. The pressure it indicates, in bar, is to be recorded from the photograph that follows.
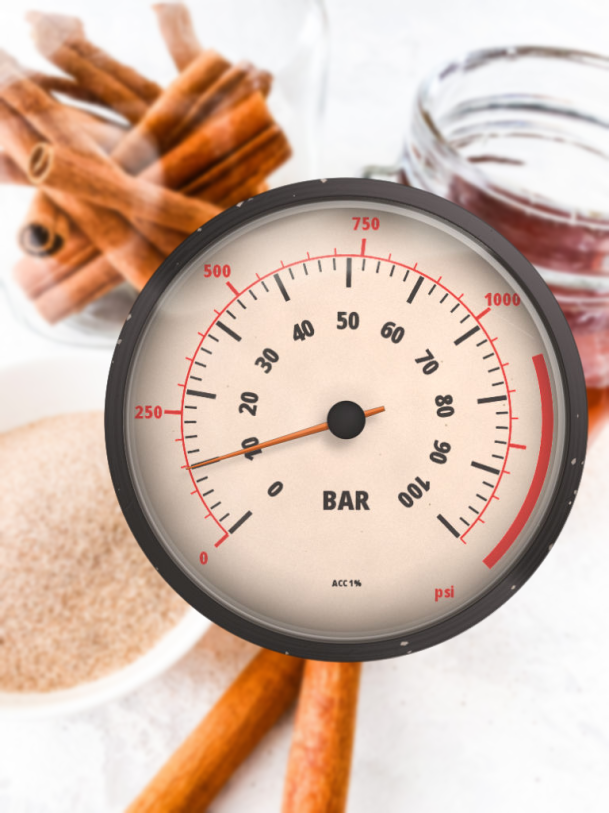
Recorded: 10 bar
